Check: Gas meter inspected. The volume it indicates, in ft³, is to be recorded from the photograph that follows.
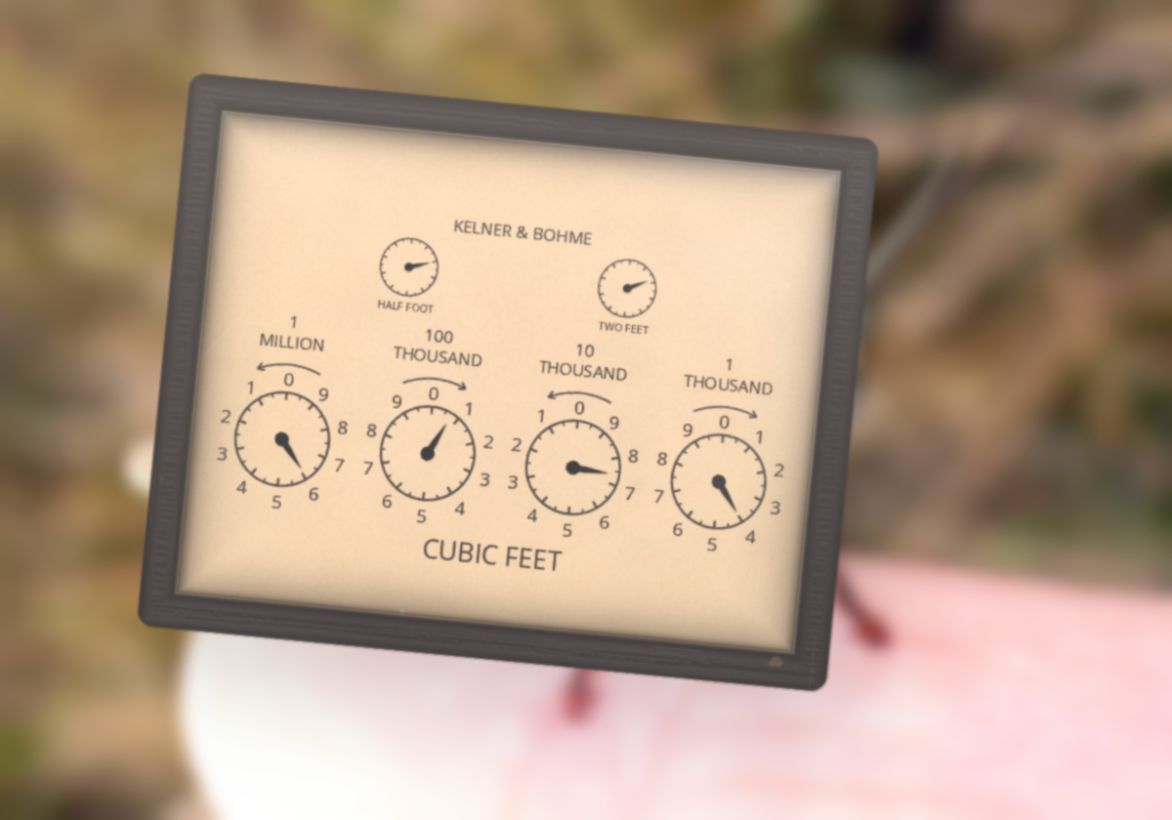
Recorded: 607400 ft³
